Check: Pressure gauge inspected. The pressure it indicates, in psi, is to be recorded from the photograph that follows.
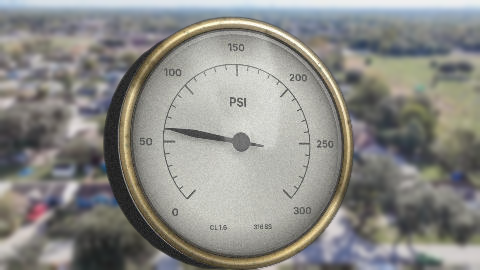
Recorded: 60 psi
